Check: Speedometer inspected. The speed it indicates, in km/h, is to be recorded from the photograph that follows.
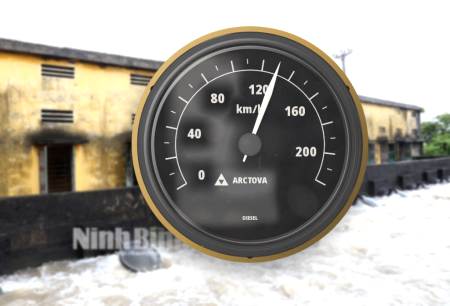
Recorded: 130 km/h
